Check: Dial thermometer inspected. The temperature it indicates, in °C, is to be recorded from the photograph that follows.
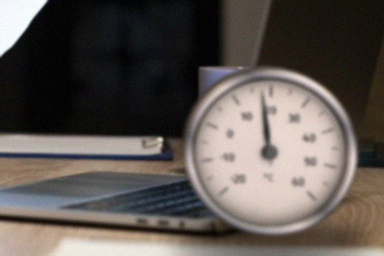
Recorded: 17.5 °C
